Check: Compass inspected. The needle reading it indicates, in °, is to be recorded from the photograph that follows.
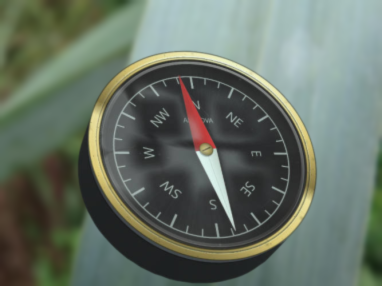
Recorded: 350 °
